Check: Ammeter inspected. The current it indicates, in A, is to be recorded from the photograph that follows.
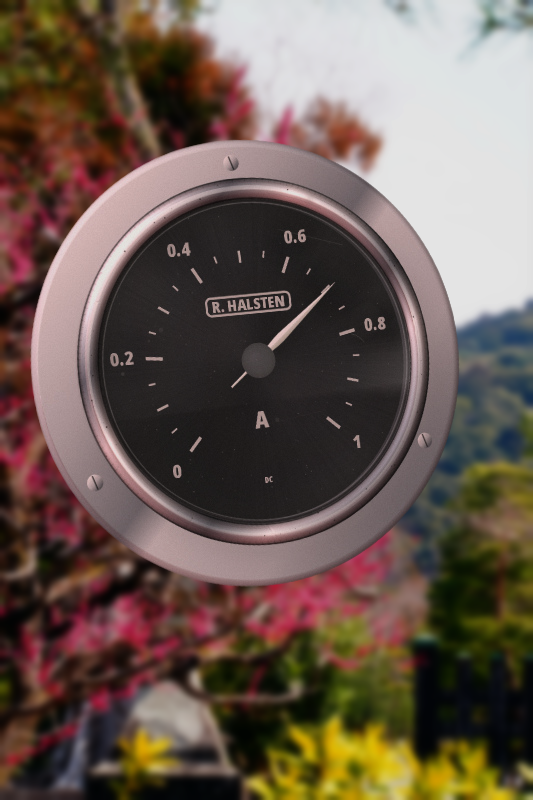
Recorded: 0.7 A
